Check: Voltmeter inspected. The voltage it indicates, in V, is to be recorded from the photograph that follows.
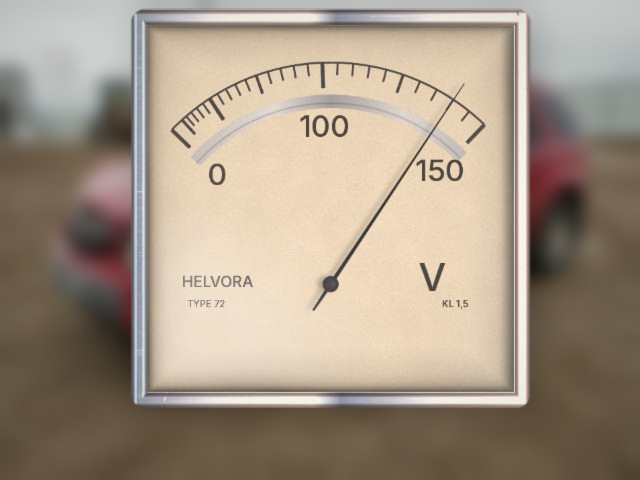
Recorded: 140 V
